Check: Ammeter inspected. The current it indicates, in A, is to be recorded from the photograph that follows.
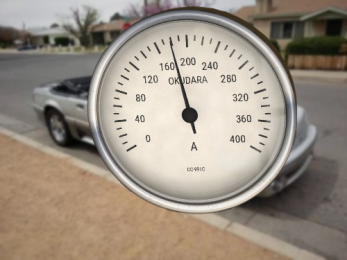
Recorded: 180 A
